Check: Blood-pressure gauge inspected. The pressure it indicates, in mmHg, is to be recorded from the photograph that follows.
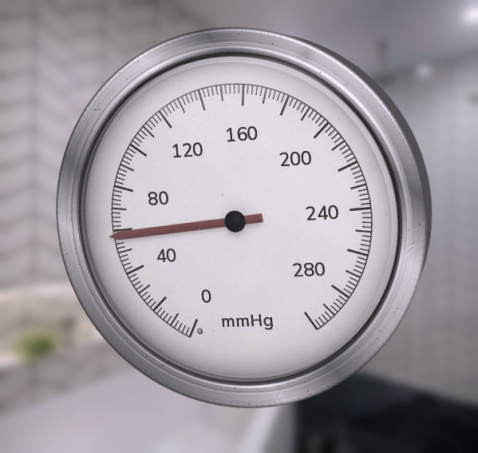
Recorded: 58 mmHg
